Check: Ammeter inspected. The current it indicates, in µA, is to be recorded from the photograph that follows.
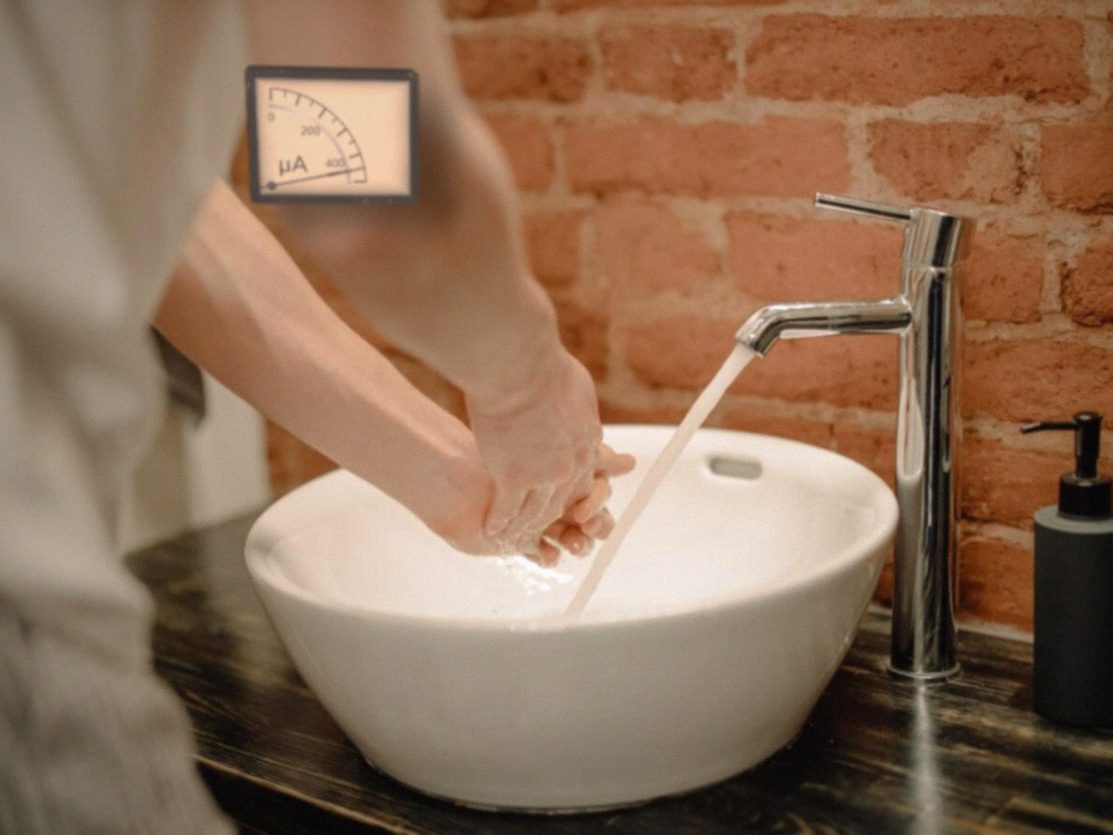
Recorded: 450 µA
